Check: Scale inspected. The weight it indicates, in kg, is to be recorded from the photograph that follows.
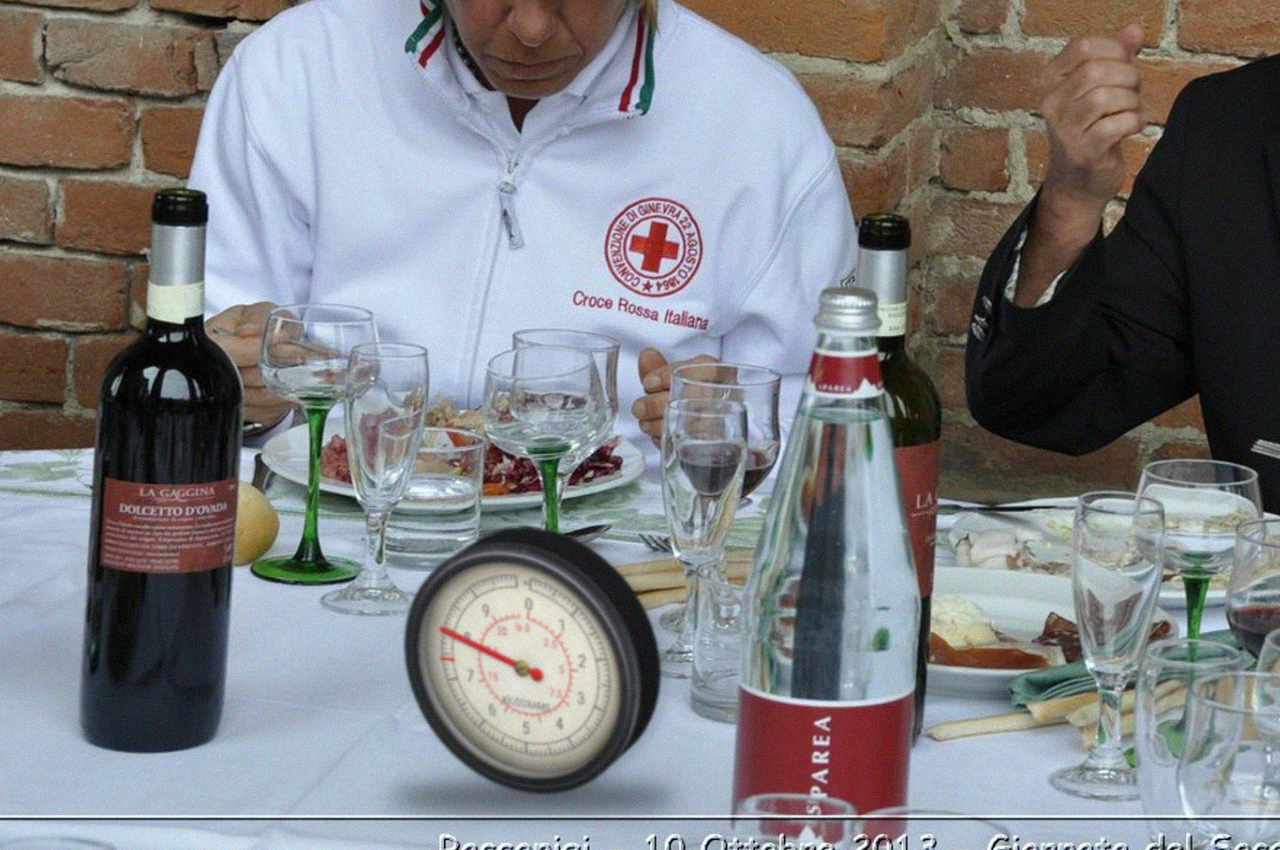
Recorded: 8 kg
